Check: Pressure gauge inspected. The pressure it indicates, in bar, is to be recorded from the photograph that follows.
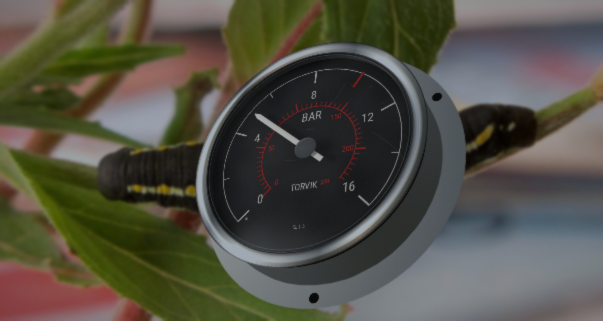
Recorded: 5 bar
